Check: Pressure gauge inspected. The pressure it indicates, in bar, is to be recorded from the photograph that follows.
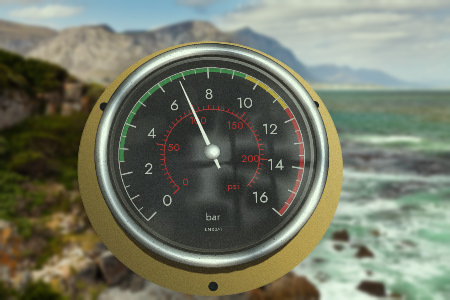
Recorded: 6.75 bar
